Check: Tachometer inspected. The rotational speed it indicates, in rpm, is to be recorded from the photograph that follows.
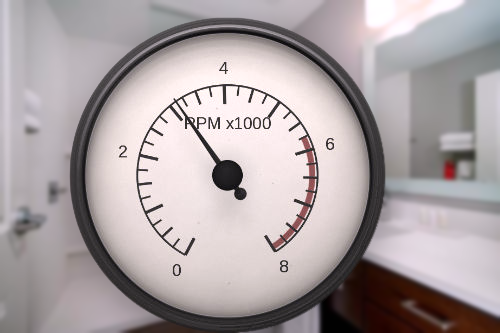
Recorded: 3125 rpm
